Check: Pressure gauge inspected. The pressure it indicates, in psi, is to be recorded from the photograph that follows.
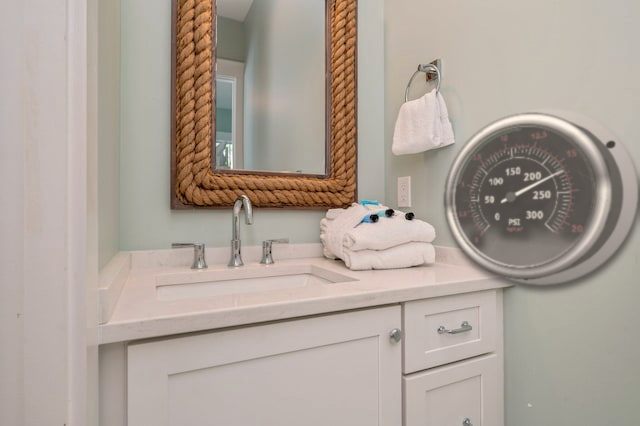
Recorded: 225 psi
